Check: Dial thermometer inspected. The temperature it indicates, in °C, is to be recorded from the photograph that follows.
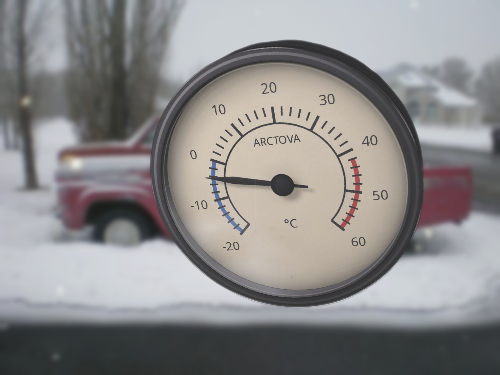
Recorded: -4 °C
